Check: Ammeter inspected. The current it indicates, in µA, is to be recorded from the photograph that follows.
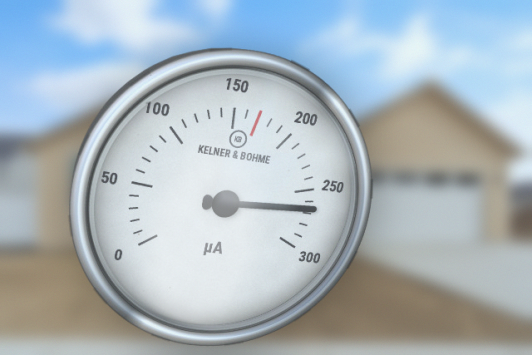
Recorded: 265 µA
